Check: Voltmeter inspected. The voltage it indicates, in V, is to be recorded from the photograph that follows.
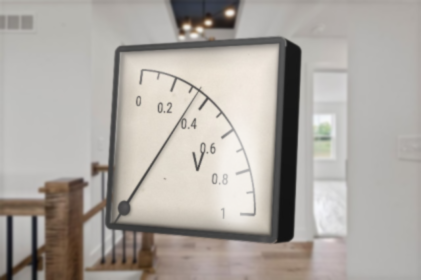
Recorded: 0.35 V
